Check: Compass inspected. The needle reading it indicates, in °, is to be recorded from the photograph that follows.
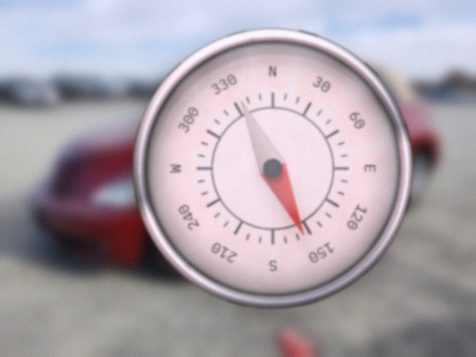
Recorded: 155 °
